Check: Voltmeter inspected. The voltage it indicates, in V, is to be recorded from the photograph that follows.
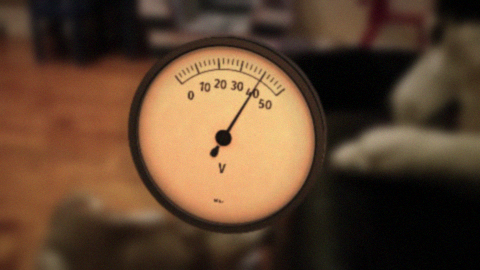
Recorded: 40 V
